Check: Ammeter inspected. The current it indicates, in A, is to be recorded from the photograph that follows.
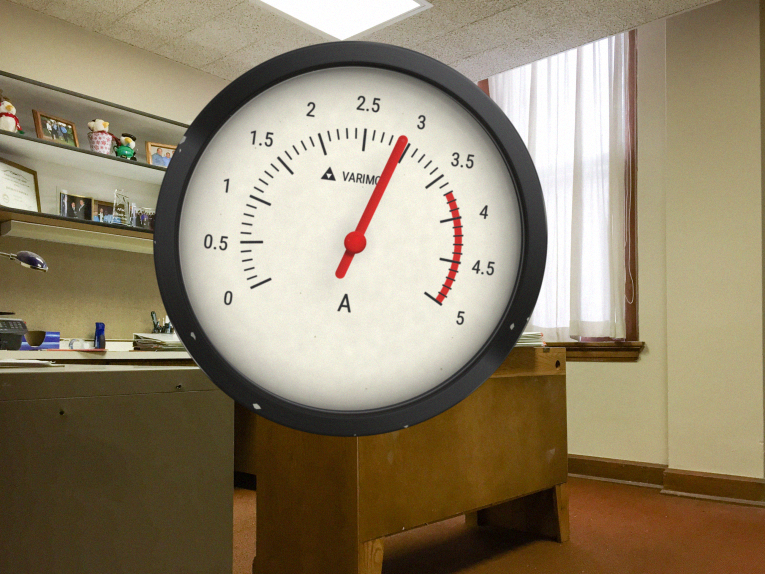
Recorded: 2.9 A
